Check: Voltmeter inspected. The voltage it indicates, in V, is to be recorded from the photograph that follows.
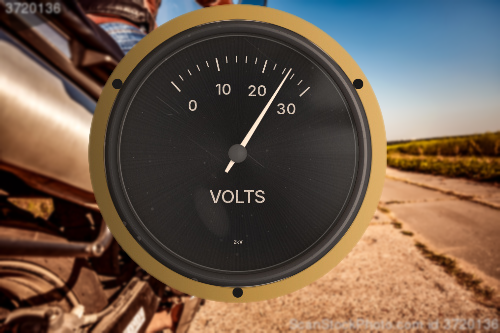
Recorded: 25 V
